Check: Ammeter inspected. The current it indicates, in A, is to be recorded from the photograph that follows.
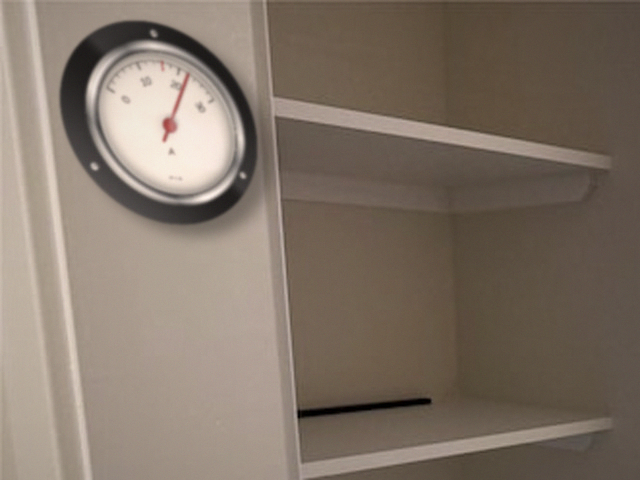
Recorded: 22 A
